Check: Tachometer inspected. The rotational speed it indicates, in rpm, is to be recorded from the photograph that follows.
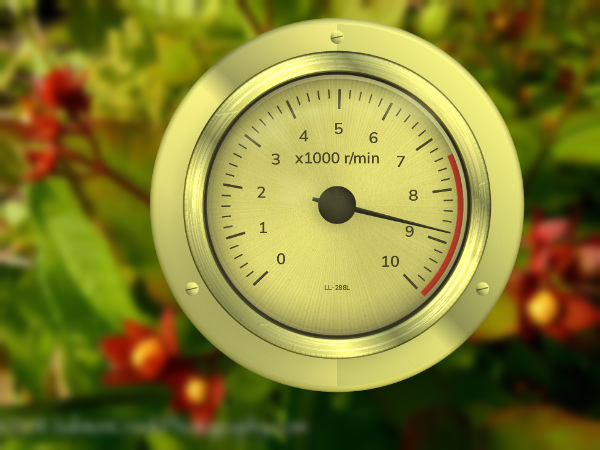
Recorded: 8800 rpm
